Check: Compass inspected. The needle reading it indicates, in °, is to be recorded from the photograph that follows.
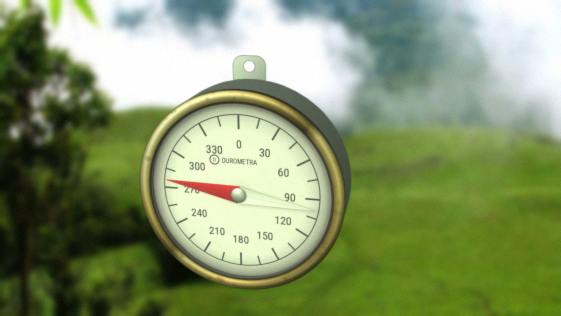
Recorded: 277.5 °
